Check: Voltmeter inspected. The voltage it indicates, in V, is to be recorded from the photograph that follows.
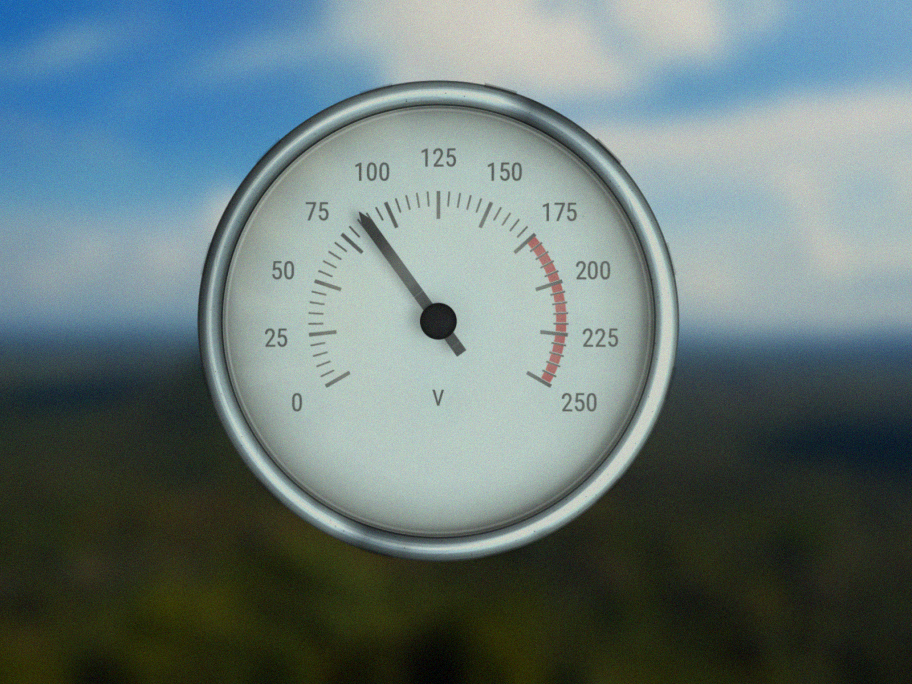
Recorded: 87.5 V
